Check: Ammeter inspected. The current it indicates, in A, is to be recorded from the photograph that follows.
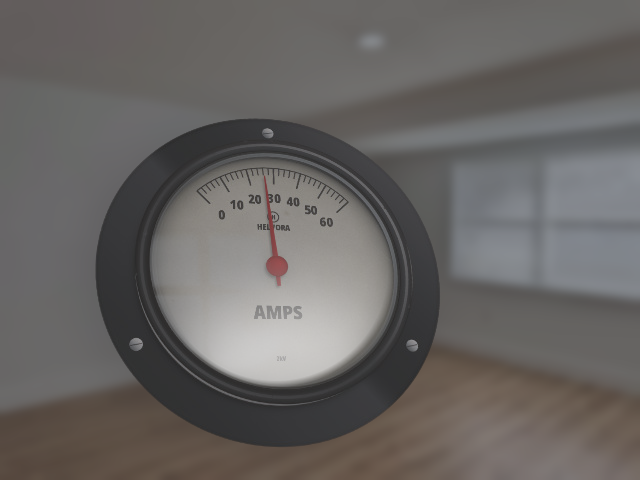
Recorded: 26 A
